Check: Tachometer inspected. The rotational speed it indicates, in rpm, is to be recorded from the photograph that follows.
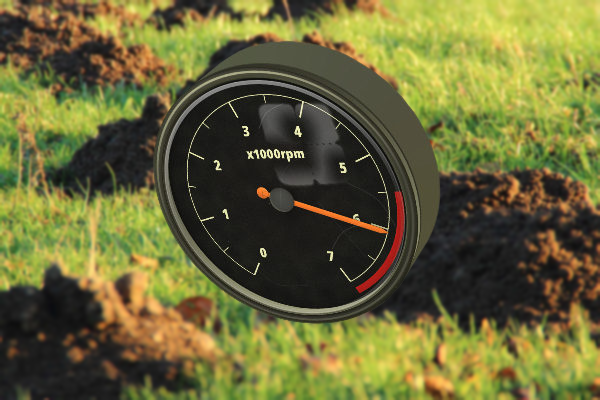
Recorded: 6000 rpm
